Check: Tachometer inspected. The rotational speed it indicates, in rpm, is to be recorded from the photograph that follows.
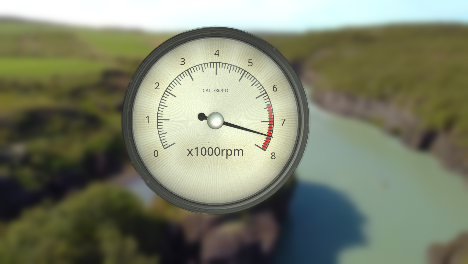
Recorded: 7500 rpm
